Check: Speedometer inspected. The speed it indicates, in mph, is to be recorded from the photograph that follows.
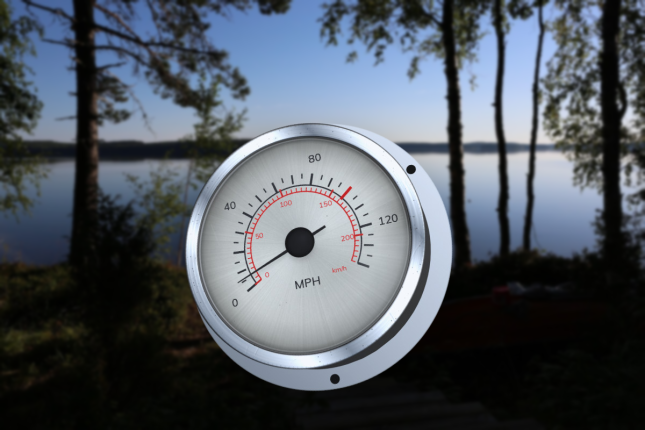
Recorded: 5 mph
